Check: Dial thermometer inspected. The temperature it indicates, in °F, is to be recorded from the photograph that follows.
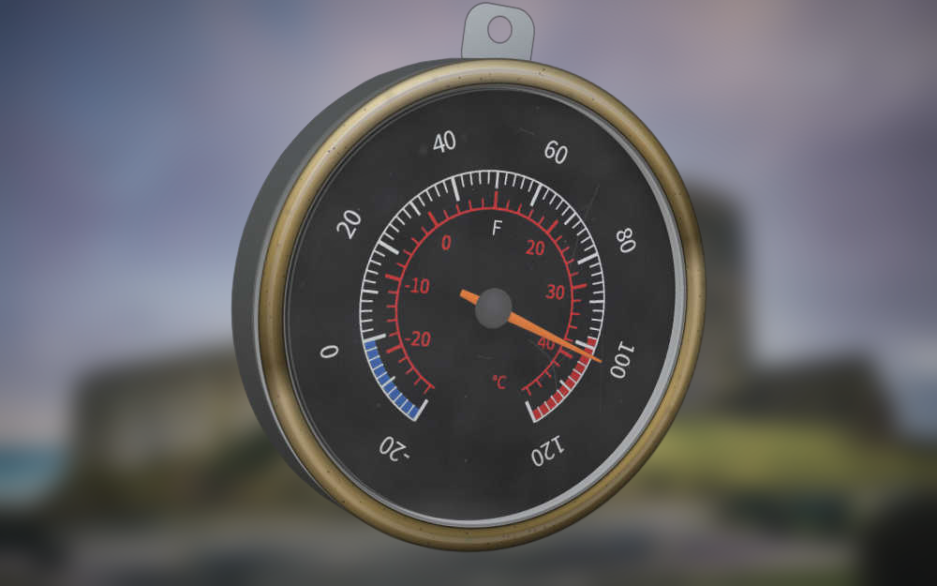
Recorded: 102 °F
